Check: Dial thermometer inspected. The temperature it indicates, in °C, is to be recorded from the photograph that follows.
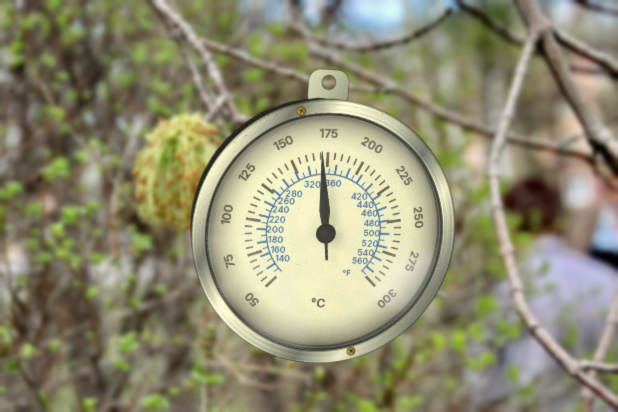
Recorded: 170 °C
